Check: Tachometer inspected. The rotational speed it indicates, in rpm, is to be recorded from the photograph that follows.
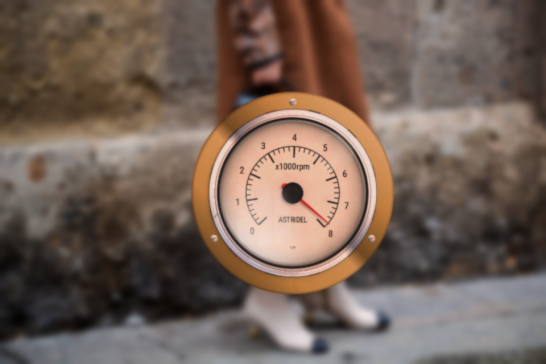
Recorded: 7800 rpm
